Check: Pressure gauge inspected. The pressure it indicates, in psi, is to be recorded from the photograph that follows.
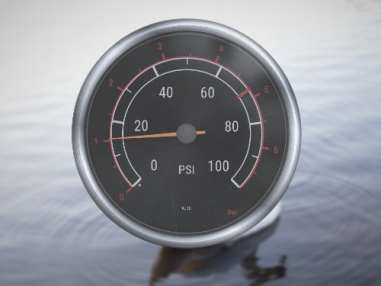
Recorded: 15 psi
